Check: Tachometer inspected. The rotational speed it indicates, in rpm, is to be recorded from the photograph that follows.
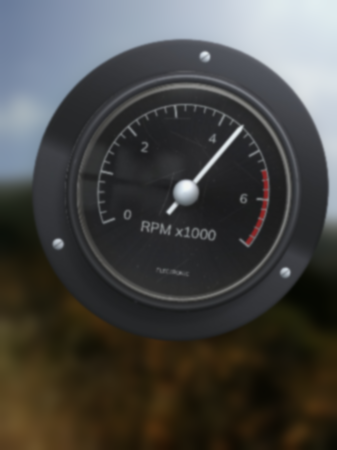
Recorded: 4400 rpm
